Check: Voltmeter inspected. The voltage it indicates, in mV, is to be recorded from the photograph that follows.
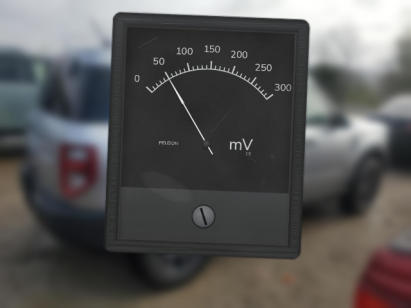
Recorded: 50 mV
